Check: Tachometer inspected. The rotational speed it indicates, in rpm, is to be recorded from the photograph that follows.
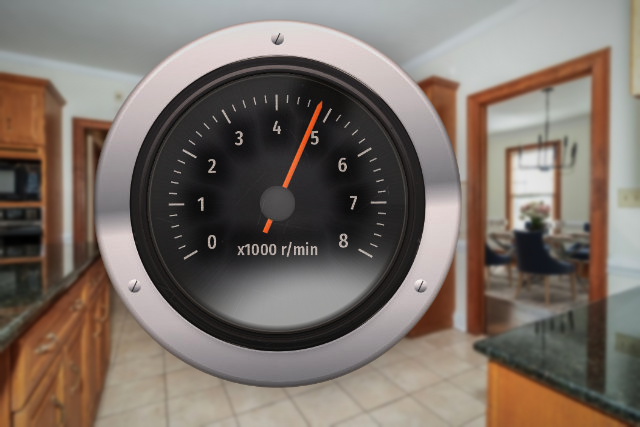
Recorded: 4800 rpm
